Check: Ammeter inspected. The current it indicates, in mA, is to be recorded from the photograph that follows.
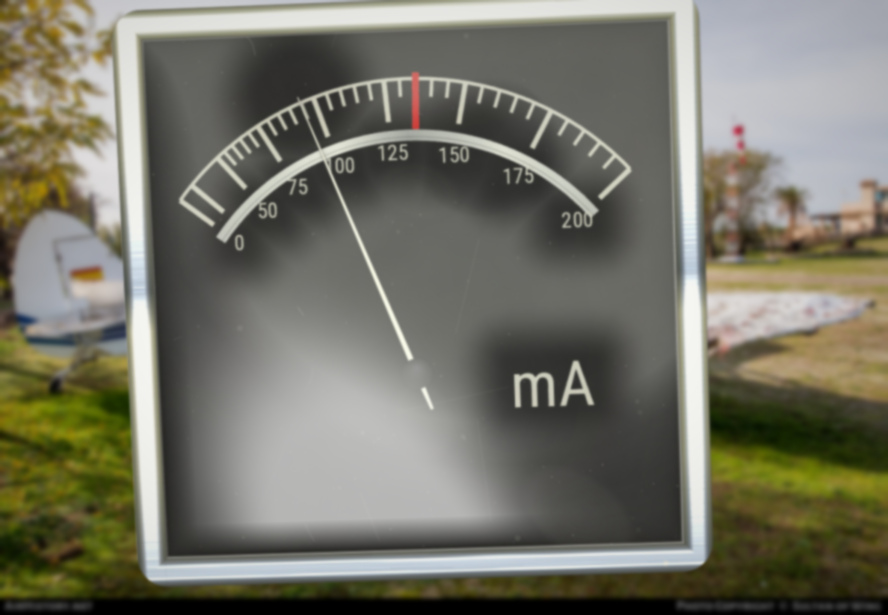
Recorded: 95 mA
